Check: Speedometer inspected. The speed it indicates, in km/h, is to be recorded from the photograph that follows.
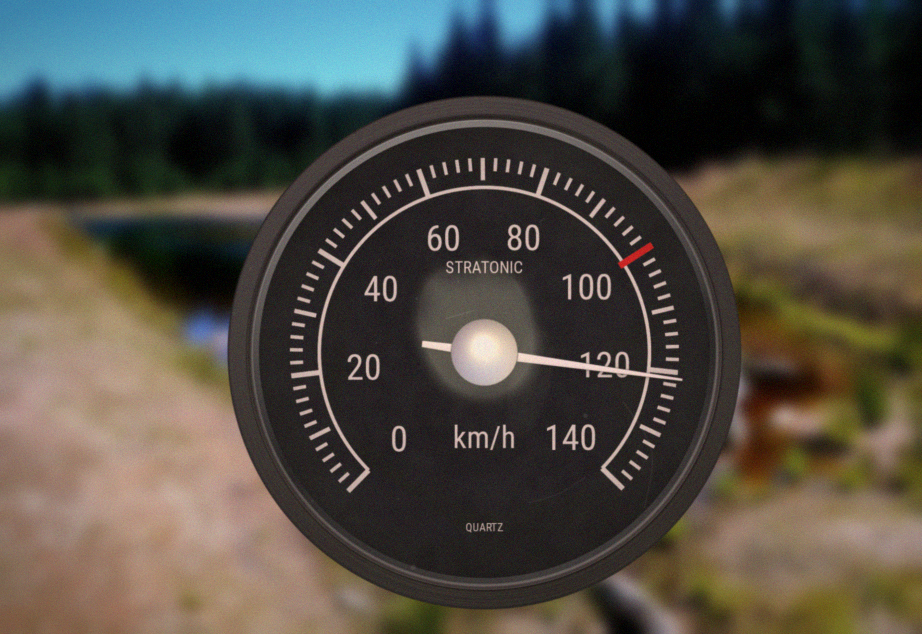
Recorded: 121 km/h
